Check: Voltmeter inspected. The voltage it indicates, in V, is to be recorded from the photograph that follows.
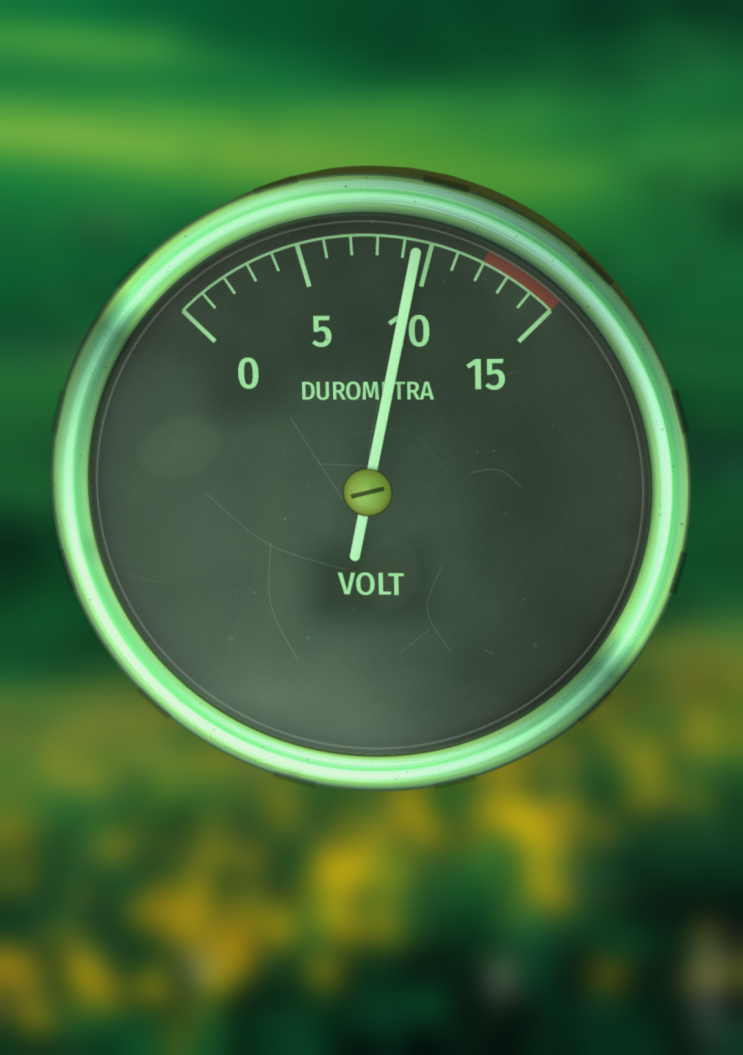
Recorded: 9.5 V
